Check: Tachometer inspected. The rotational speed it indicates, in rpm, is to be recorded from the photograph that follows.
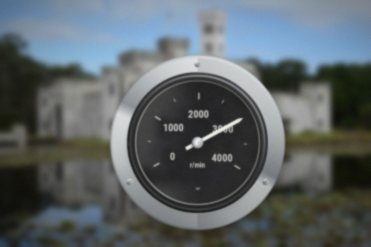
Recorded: 3000 rpm
